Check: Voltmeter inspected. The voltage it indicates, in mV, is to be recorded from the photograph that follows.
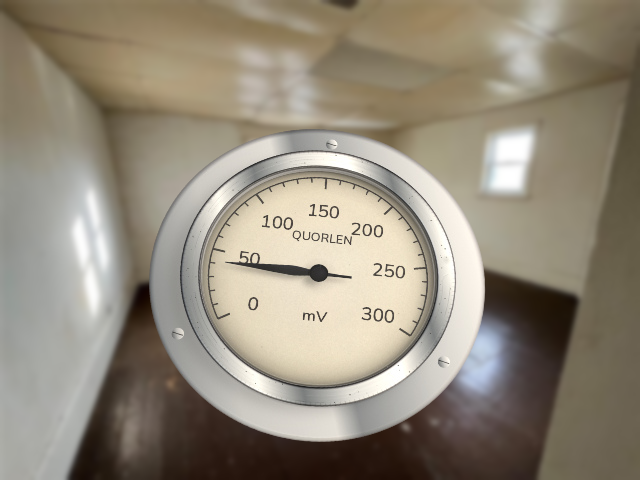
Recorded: 40 mV
